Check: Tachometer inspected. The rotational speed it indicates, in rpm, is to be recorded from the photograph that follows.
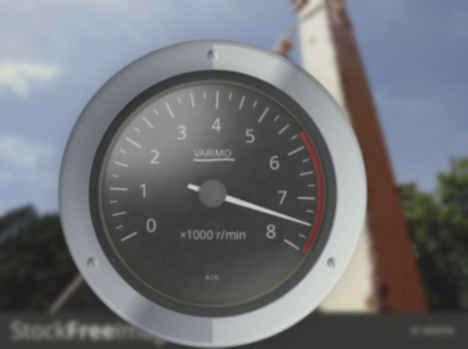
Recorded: 7500 rpm
